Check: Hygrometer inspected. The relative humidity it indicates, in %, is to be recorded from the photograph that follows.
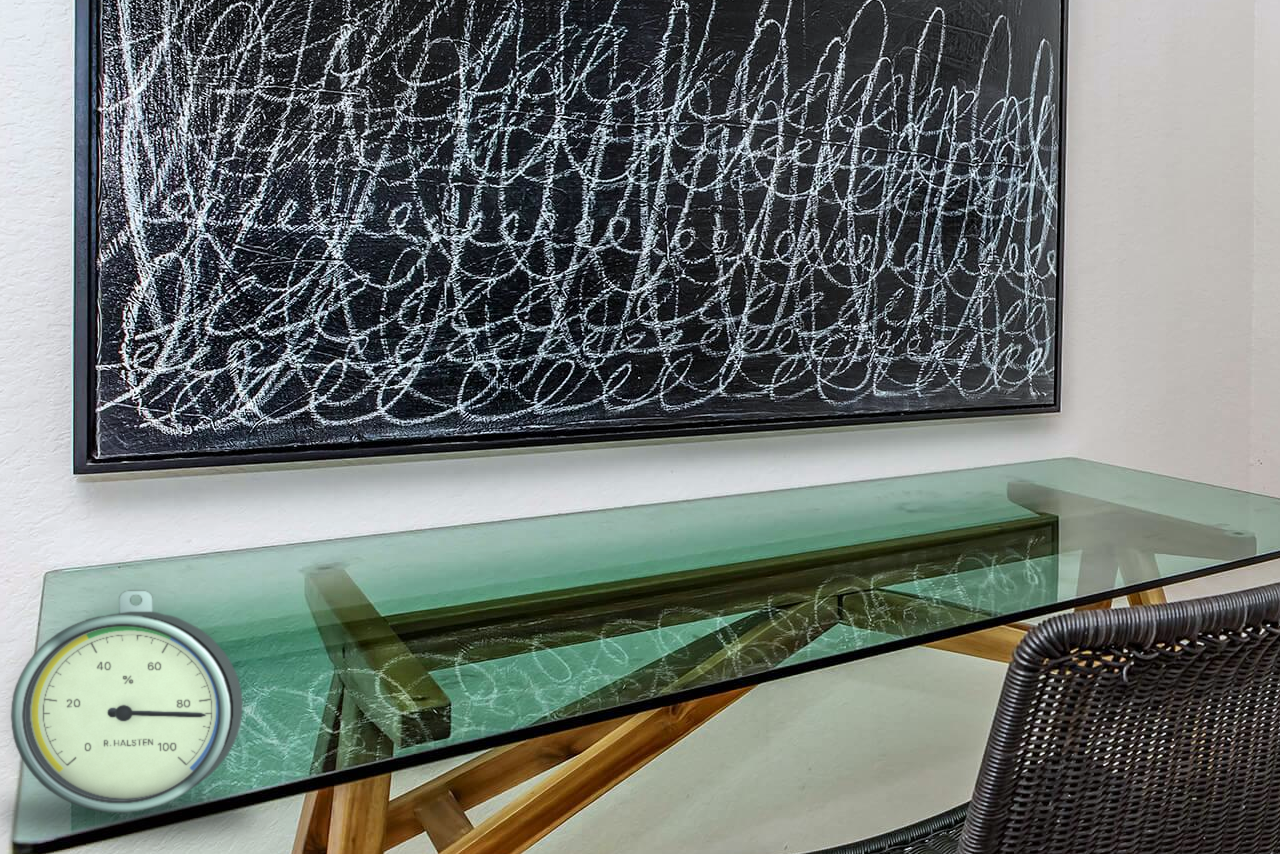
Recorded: 84 %
